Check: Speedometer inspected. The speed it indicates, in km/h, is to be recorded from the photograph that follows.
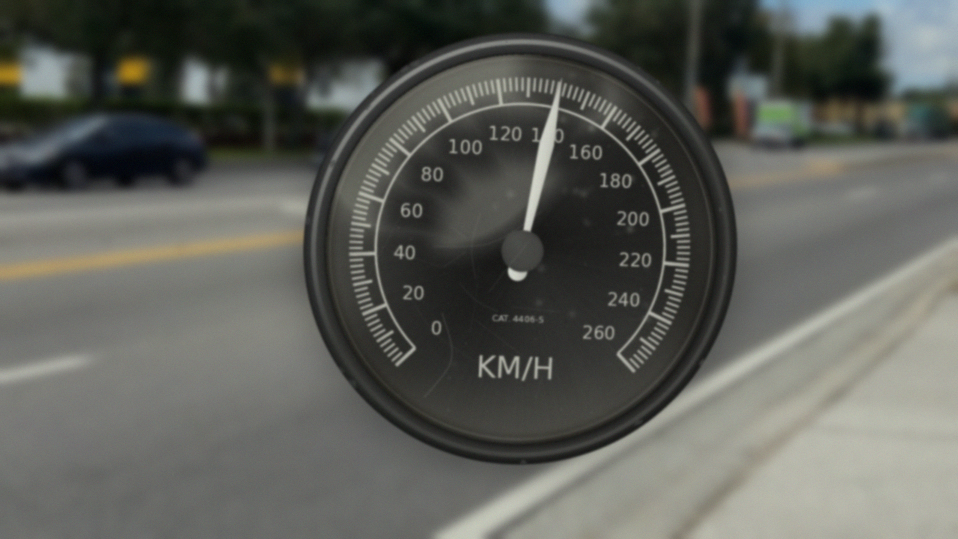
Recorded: 140 km/h
